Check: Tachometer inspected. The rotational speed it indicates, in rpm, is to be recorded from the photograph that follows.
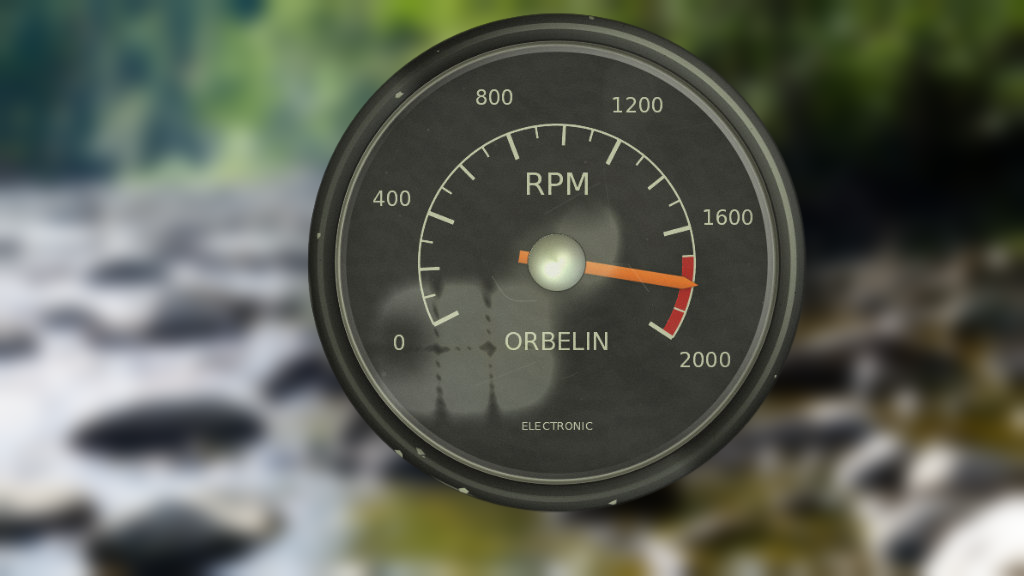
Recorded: 1800 rpm
